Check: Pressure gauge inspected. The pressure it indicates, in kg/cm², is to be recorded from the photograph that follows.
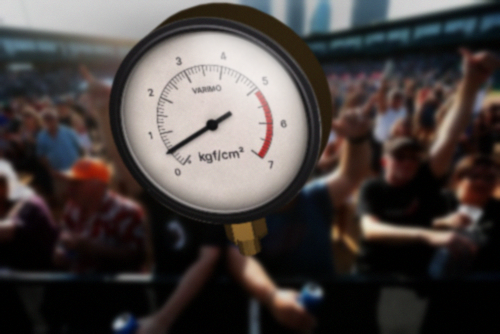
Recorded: 0.5 kg/cm²
